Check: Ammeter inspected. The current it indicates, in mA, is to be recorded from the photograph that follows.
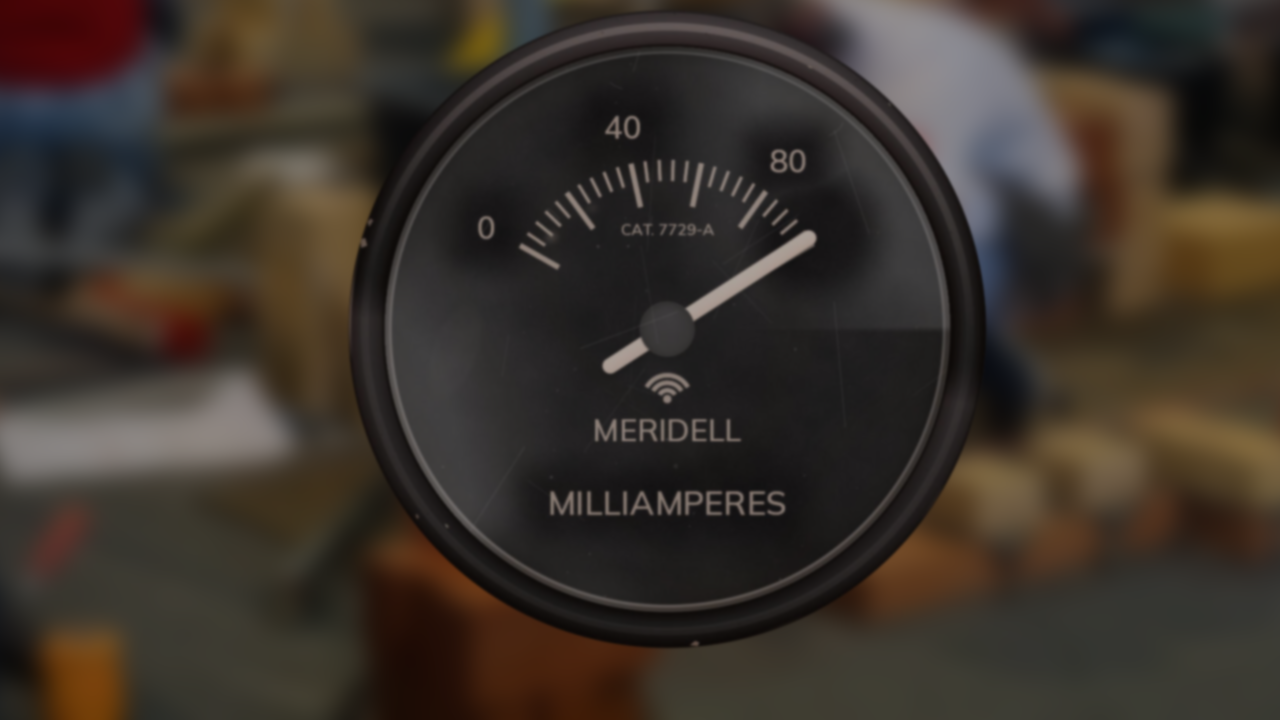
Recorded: 98 mA
